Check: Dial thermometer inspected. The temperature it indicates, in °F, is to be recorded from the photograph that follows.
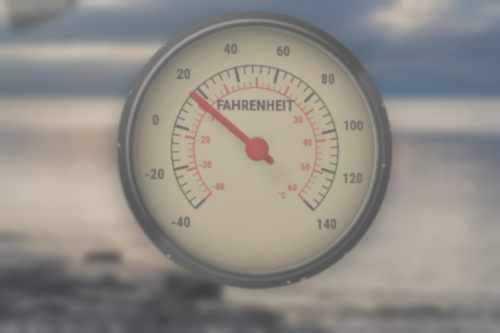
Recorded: 16 °F
